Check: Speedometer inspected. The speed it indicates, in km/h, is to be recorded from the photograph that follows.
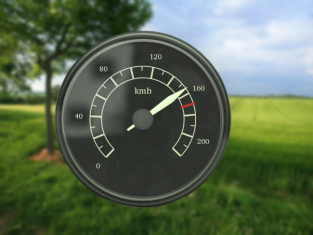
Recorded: 155 km/h
